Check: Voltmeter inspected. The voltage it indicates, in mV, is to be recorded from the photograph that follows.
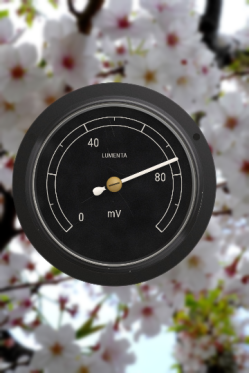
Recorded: 75 mV
